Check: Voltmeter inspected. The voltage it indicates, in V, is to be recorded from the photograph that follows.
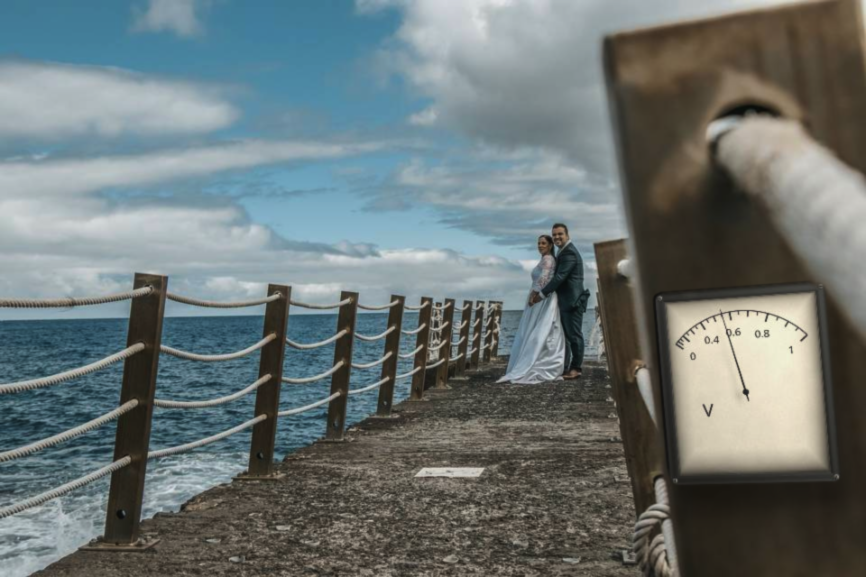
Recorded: 0.55 V
